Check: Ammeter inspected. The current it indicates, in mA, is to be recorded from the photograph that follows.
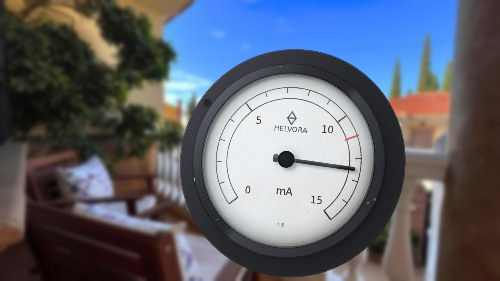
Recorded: 12.5 mA
